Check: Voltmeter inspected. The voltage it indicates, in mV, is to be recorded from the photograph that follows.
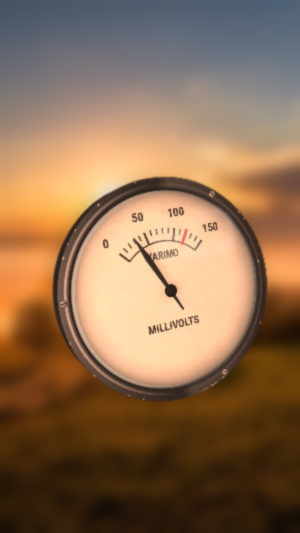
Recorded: 30 mV
